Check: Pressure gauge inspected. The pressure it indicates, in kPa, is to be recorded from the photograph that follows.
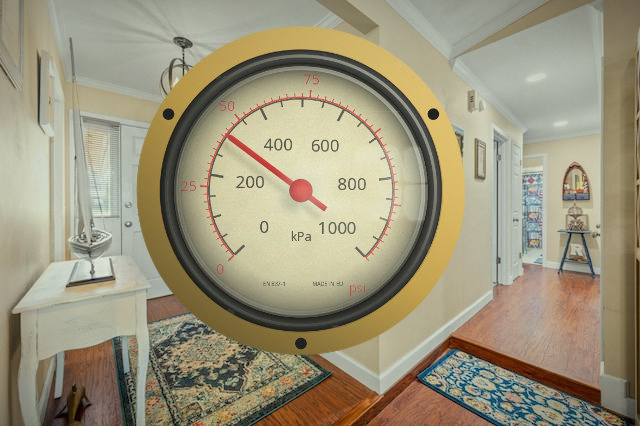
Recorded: 300 kPa
